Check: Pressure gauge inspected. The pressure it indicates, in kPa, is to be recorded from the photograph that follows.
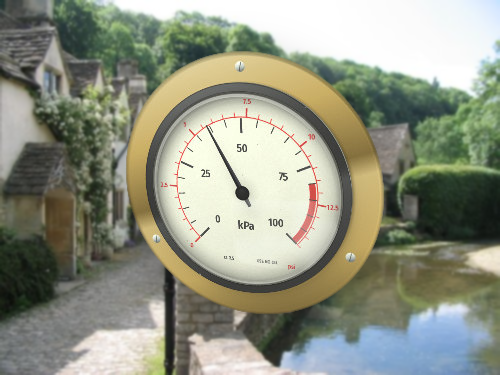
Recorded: 40 kPa
